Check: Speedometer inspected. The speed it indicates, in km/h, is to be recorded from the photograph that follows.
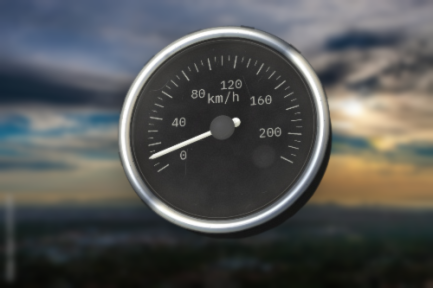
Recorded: 10 km/h
